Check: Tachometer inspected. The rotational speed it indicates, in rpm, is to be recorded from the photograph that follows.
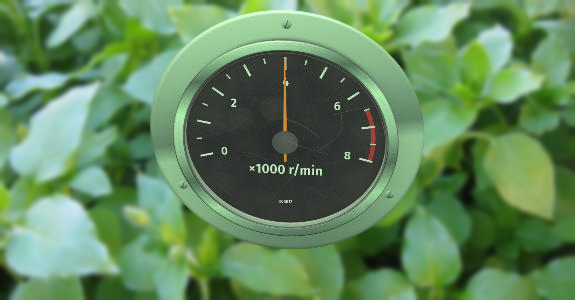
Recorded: 4000 rpm
